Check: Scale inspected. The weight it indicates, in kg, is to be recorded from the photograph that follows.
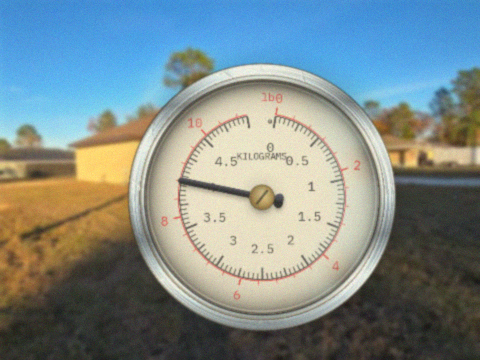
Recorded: 4 kg
